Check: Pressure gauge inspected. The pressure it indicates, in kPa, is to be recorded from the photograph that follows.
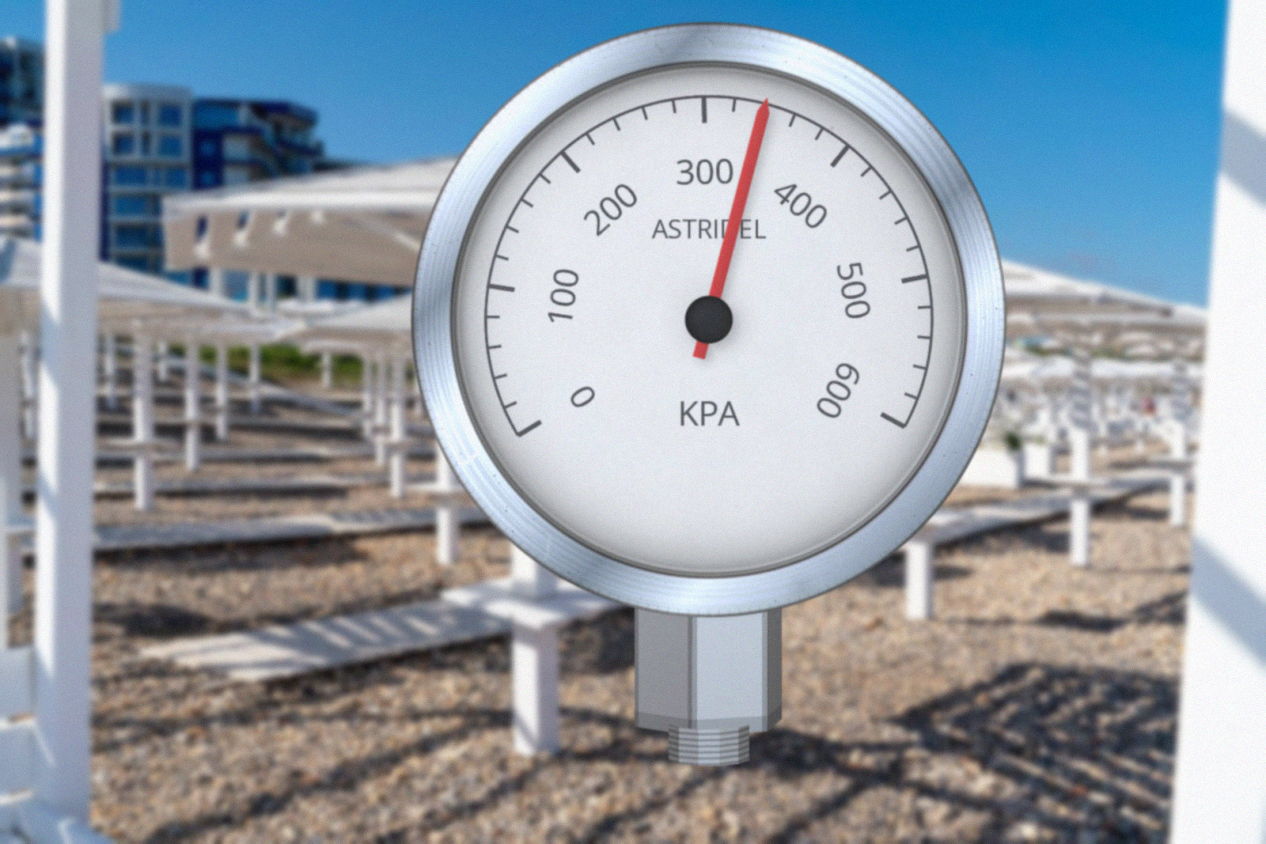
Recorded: 340 kPa
